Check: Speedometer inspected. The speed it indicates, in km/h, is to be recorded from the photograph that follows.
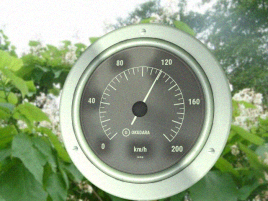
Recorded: 120 km/h
